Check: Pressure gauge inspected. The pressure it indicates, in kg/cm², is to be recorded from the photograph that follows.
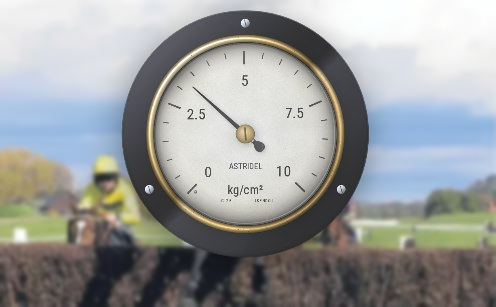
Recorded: 3.25 kg/cm²
